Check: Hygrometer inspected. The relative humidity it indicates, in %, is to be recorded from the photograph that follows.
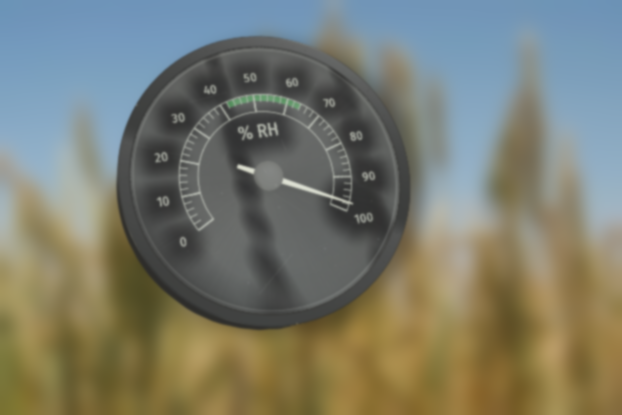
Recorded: 98 %
